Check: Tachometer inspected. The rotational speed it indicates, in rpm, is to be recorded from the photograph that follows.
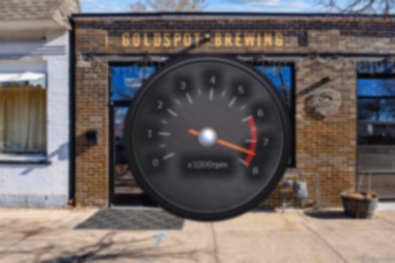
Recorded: 7500 rpm
